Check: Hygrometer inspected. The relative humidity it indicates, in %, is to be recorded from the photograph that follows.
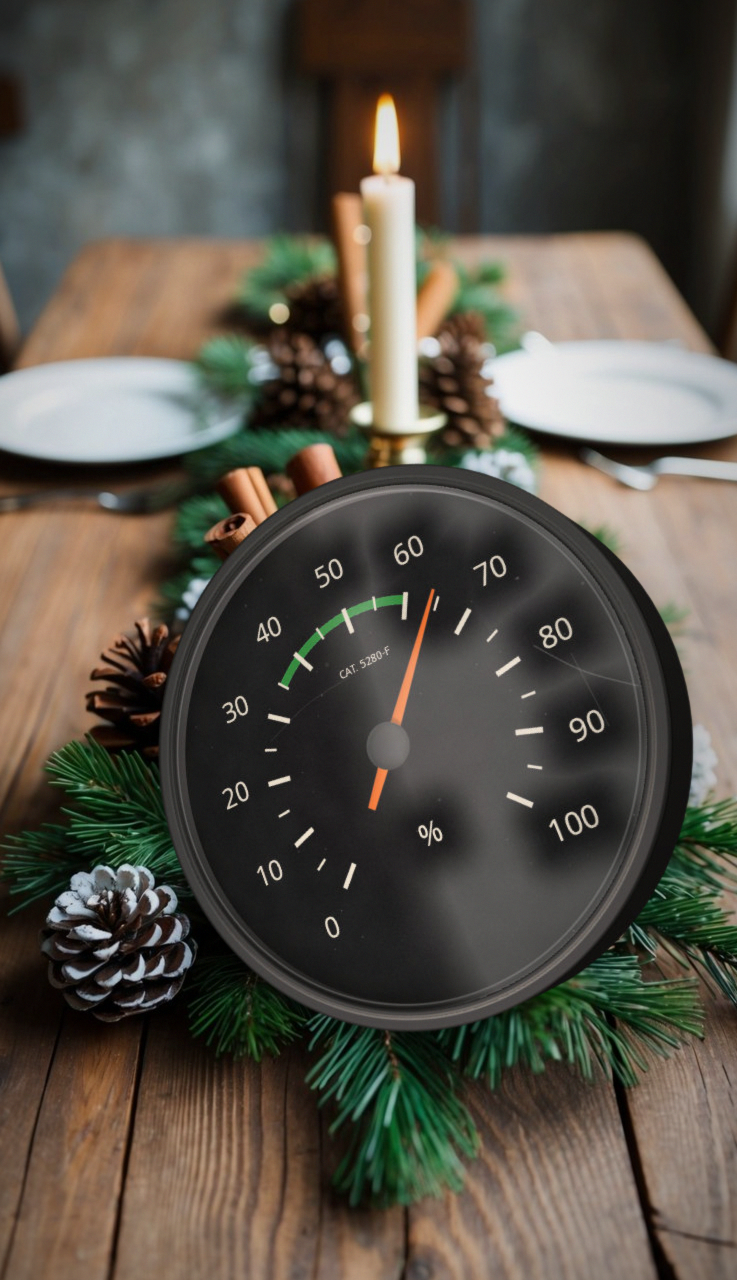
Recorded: 65 %
